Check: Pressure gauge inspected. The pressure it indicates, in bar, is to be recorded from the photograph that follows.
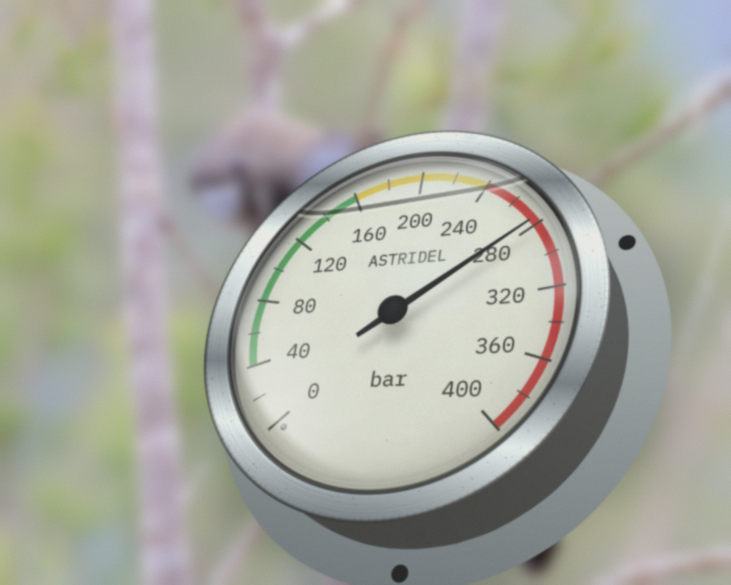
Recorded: 280 bar
